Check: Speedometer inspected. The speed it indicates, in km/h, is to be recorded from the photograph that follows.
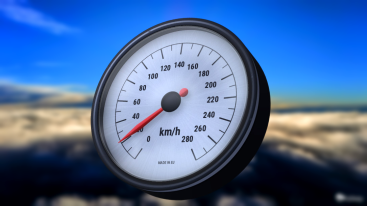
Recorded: 20 km/h
